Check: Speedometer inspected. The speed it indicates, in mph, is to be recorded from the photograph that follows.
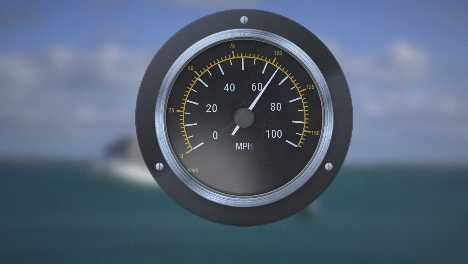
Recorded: 65 mph
